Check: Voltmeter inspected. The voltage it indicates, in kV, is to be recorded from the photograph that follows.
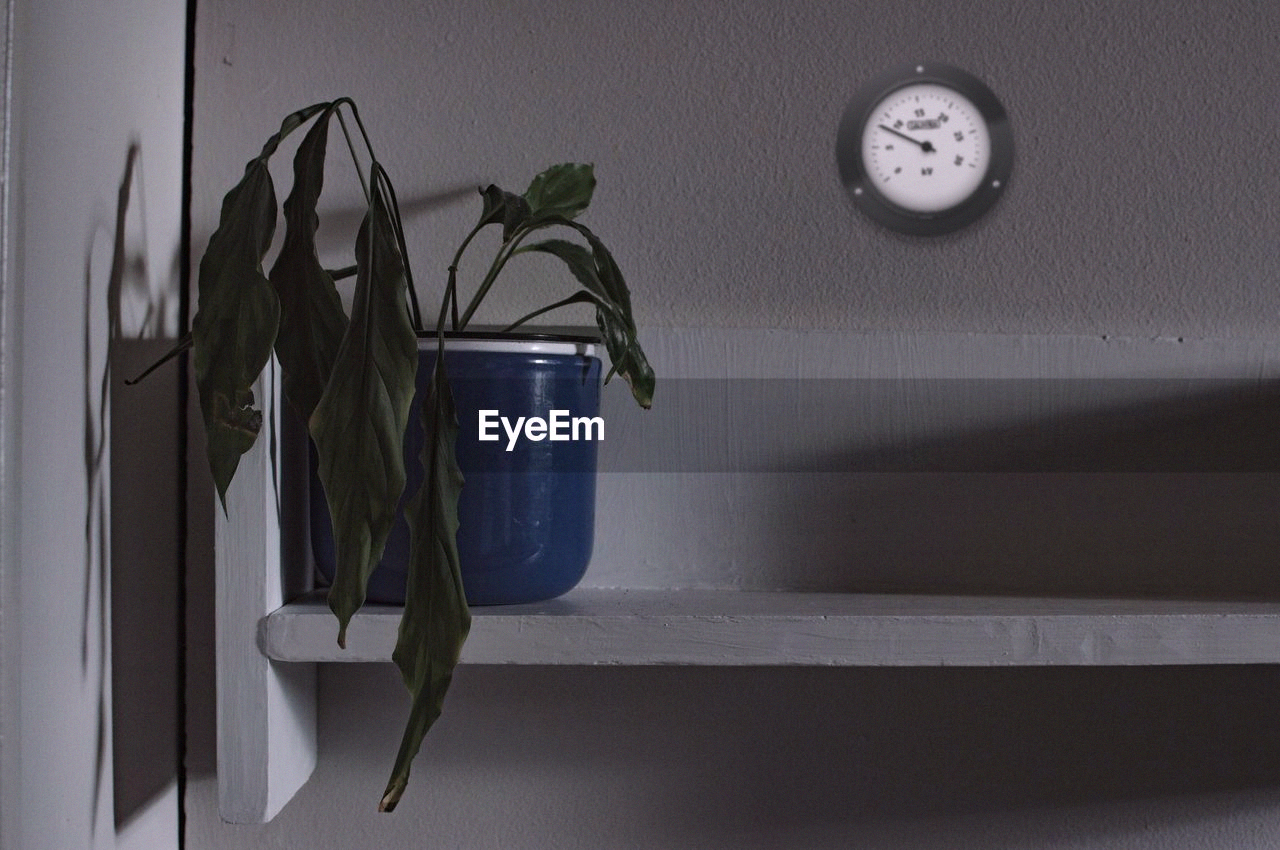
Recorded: 8 kV
